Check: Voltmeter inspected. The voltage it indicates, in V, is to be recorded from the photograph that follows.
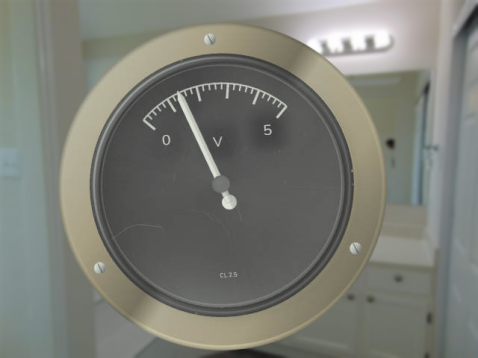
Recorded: 1.4 V
